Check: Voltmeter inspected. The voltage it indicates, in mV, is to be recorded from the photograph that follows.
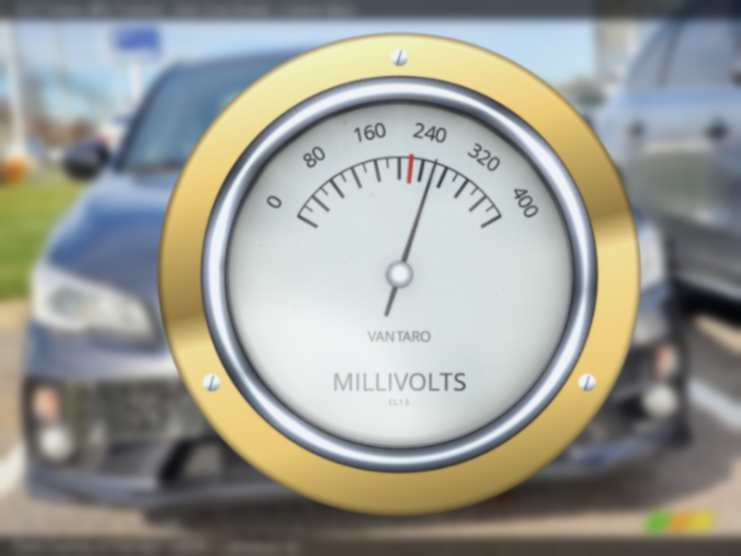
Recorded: 260 mV
